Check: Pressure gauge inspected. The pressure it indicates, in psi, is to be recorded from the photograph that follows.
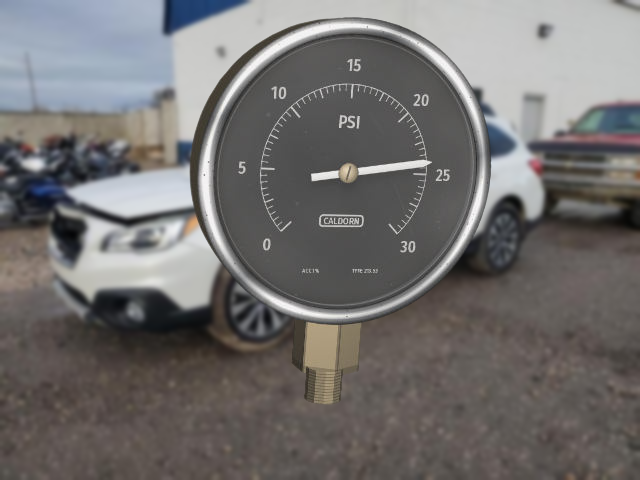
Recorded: 24 psi
